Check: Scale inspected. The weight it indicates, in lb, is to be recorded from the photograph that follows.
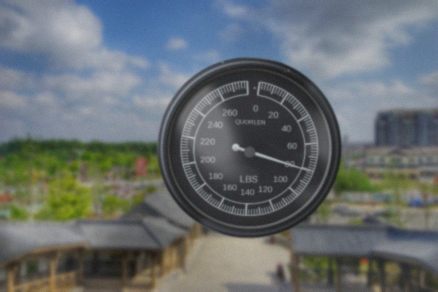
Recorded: 80 lb
